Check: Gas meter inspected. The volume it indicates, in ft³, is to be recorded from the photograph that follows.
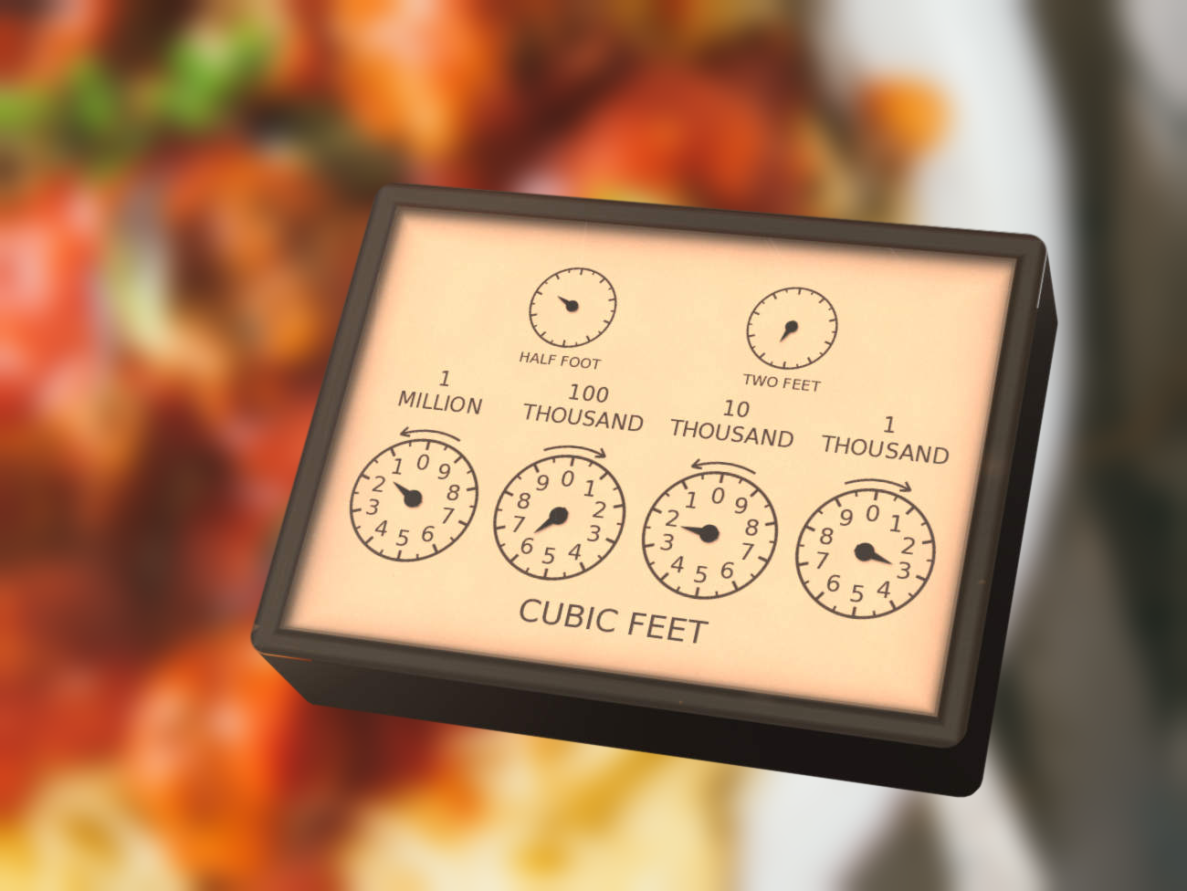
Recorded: 162300 ft³
